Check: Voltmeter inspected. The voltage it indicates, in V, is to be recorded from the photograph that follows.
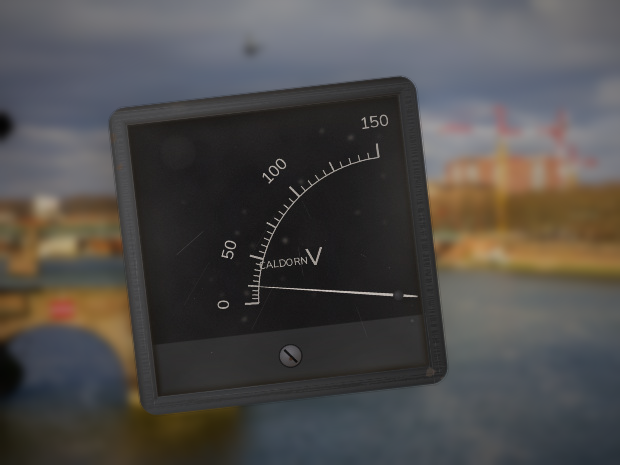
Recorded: 25 V
